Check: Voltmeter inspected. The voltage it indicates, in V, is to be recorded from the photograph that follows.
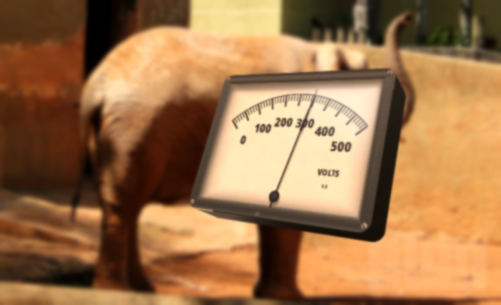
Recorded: 300 V
